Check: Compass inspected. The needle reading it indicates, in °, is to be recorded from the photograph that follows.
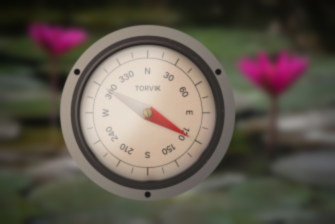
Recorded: 120 °
